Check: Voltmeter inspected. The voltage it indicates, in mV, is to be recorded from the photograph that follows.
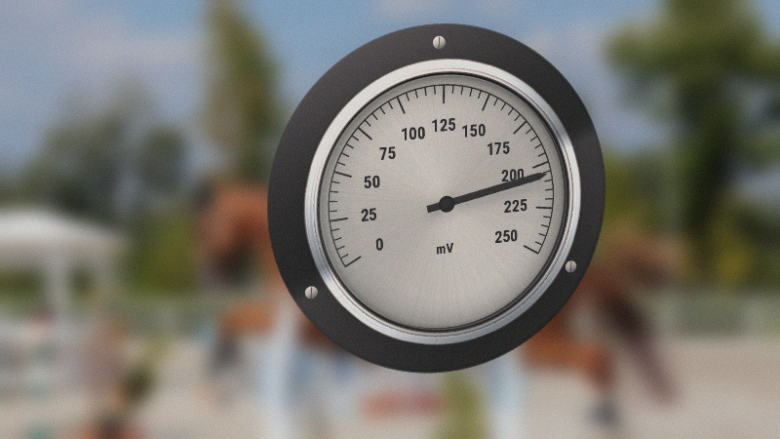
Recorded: 205 mV
